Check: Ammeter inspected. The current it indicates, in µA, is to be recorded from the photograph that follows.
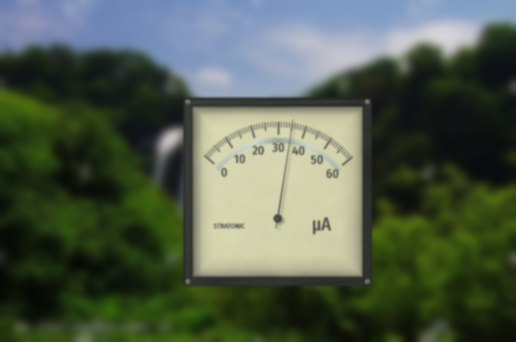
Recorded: 35 µA
